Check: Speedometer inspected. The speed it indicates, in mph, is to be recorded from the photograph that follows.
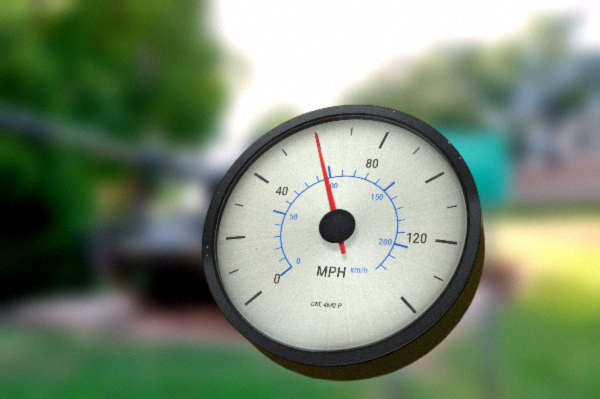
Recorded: 60 mph
